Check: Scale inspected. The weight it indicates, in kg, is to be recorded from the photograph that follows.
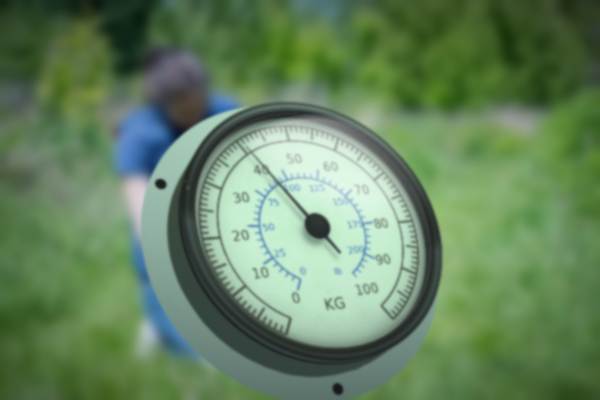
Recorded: 40 kg
